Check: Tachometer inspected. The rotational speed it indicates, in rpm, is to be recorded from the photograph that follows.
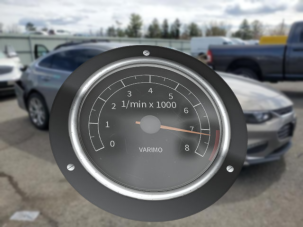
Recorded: 7250 rpm
